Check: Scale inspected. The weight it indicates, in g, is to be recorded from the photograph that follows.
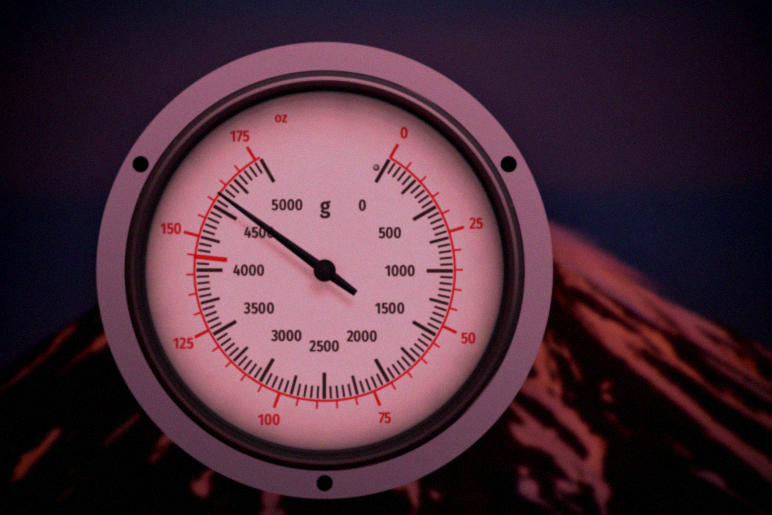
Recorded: 4600 g
